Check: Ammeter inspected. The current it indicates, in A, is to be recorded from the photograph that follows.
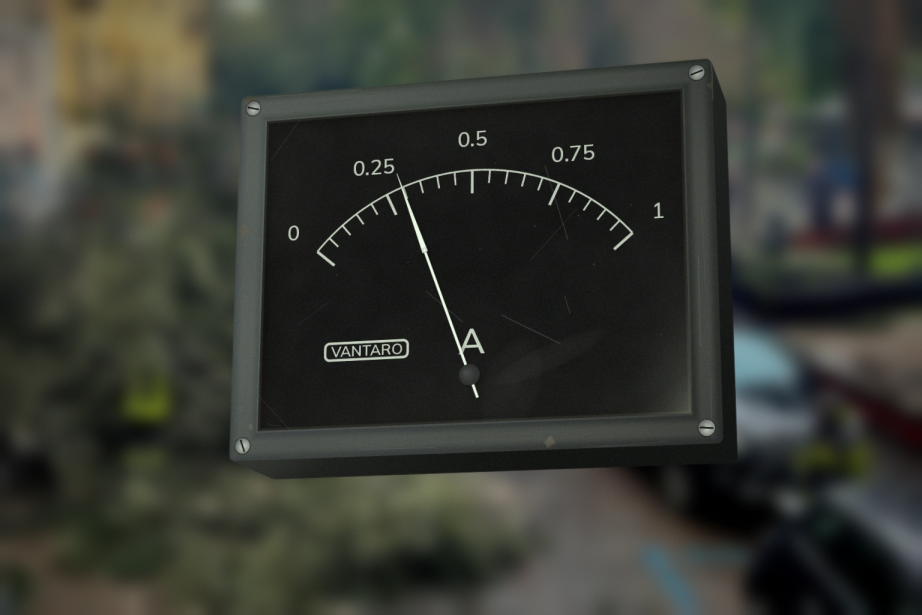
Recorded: 0.3 A
